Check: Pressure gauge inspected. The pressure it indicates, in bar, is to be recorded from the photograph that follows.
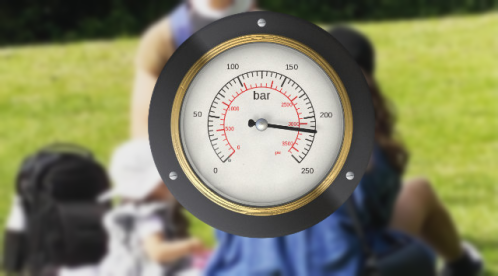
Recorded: 215 bar
